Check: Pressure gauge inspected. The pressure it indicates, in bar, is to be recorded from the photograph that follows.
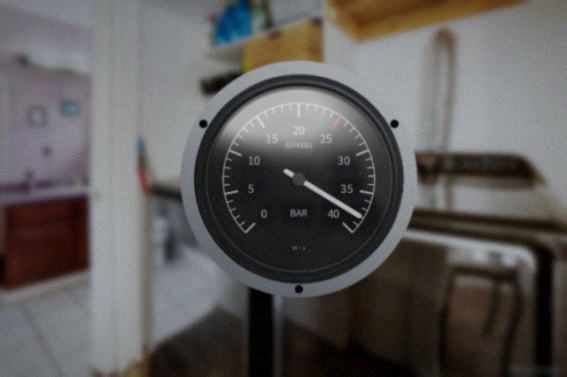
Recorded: 38 bar
